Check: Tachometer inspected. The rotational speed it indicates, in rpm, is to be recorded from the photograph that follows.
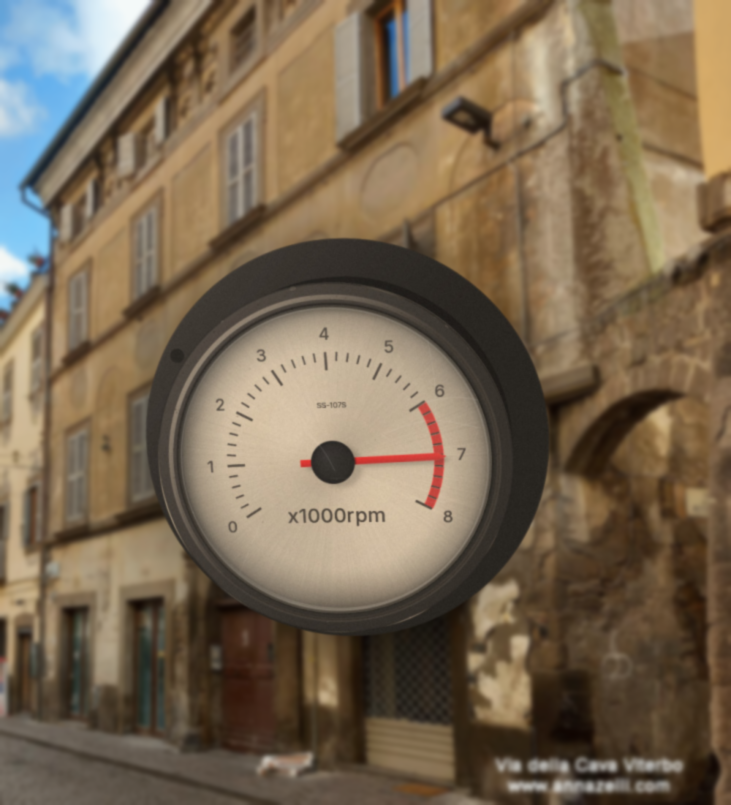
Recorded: 7000 rpm
